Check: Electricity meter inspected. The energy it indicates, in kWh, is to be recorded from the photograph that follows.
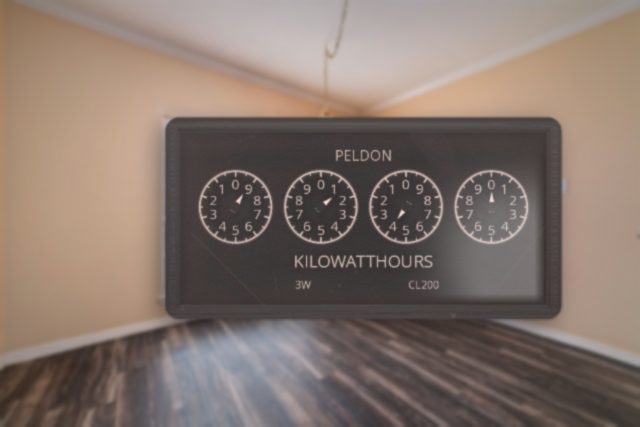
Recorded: 9140 kWh
